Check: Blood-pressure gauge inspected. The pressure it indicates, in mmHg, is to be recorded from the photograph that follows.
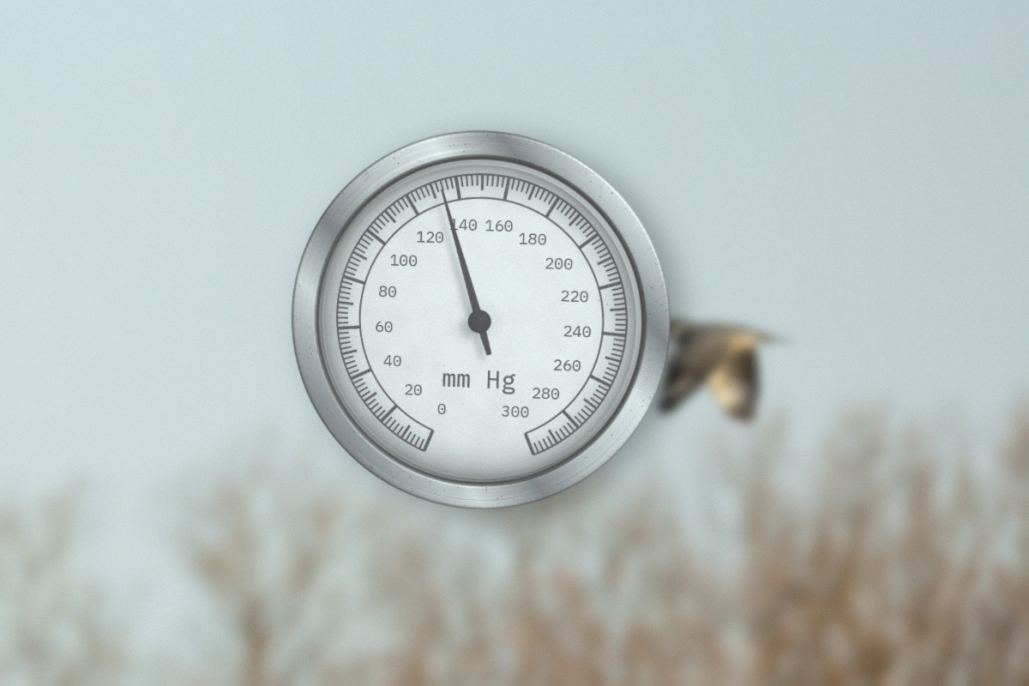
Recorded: 134 mmHg
